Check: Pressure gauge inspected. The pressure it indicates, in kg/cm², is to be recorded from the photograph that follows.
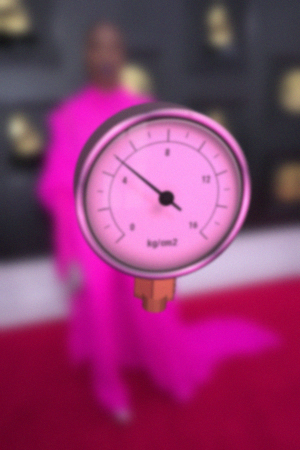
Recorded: 5 kg/cm²
